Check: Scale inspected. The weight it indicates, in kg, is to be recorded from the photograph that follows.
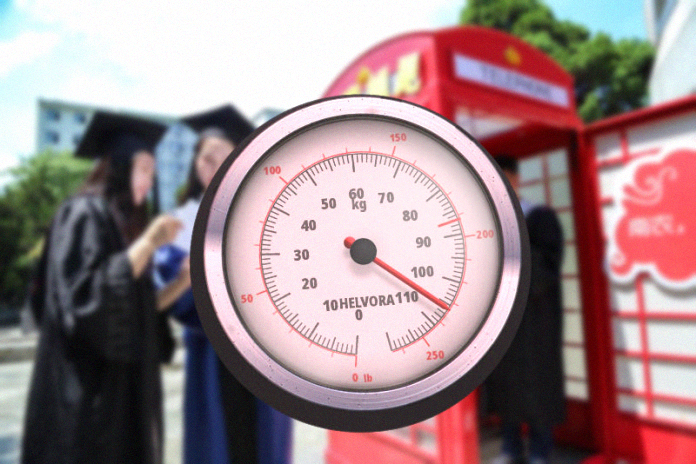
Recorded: 106 kg
